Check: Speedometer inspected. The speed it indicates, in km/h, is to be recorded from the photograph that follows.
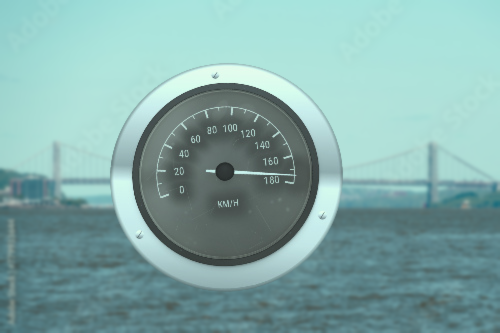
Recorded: 175 km/h
